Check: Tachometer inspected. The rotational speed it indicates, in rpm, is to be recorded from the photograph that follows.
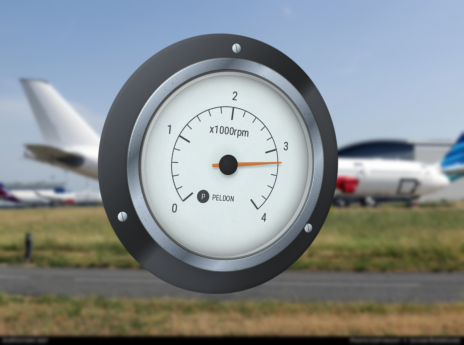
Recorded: 3200 rpm
